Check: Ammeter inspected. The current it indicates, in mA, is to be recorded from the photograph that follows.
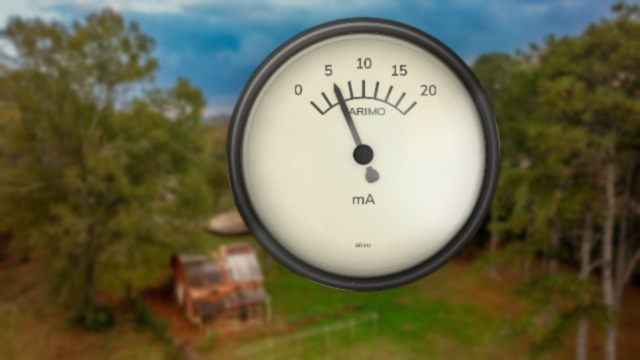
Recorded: 5 mA
